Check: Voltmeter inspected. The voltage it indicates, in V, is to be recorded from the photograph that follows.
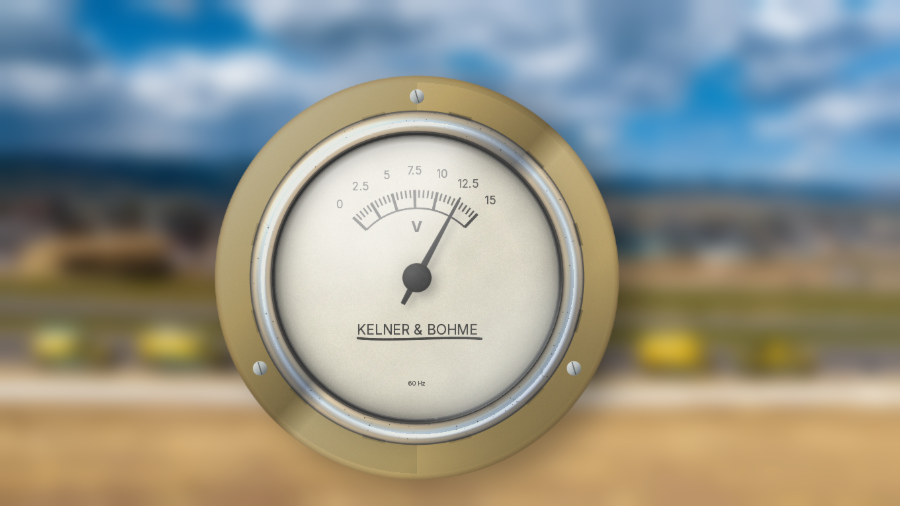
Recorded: 12.5 V
